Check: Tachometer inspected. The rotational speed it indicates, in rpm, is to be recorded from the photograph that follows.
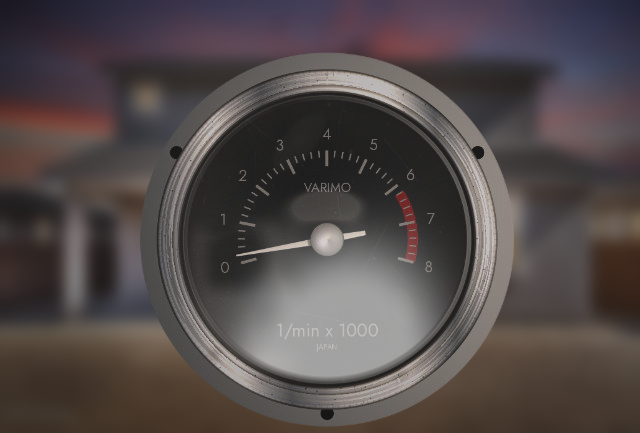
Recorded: 200 rpm
